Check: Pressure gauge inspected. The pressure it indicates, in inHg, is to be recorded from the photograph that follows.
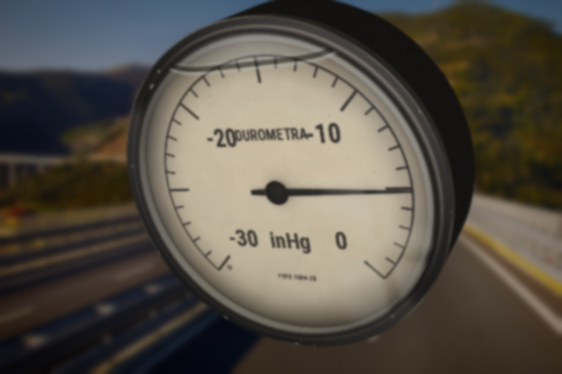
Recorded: -5 inHg
